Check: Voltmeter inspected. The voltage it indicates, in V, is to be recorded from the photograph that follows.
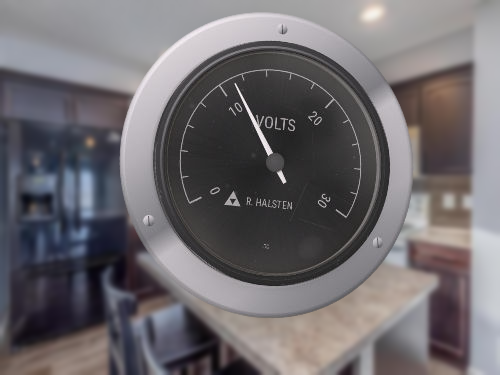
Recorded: 11 V
